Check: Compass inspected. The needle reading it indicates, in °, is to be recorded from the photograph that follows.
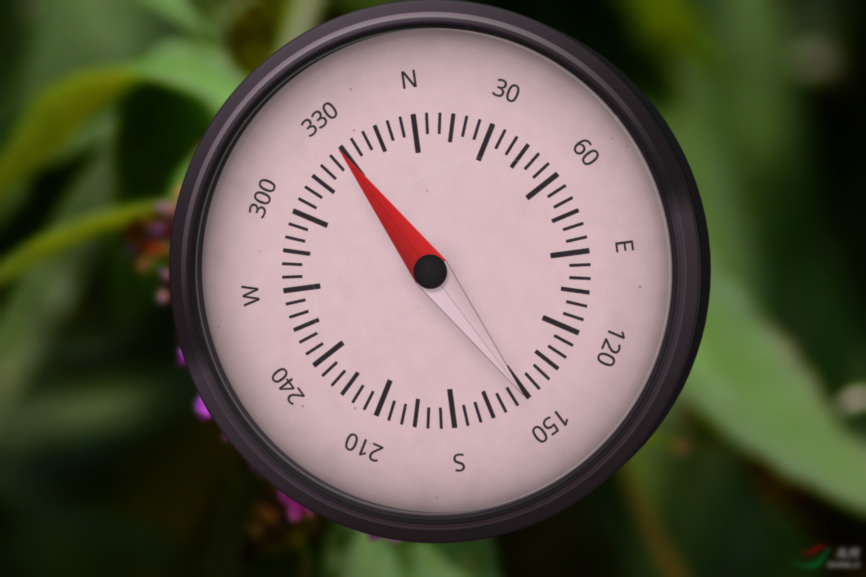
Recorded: 330 °
